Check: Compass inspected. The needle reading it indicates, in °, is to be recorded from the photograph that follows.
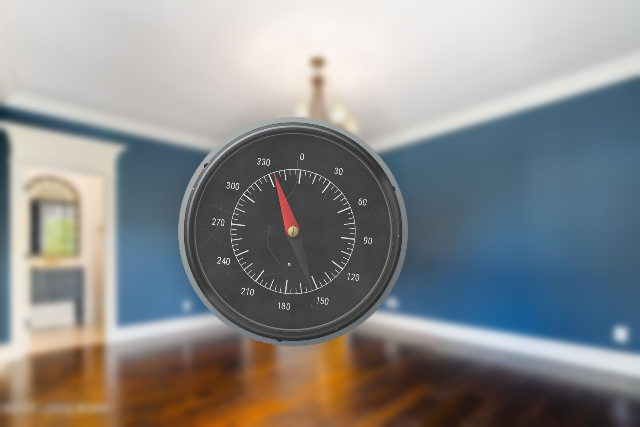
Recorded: 335 °
